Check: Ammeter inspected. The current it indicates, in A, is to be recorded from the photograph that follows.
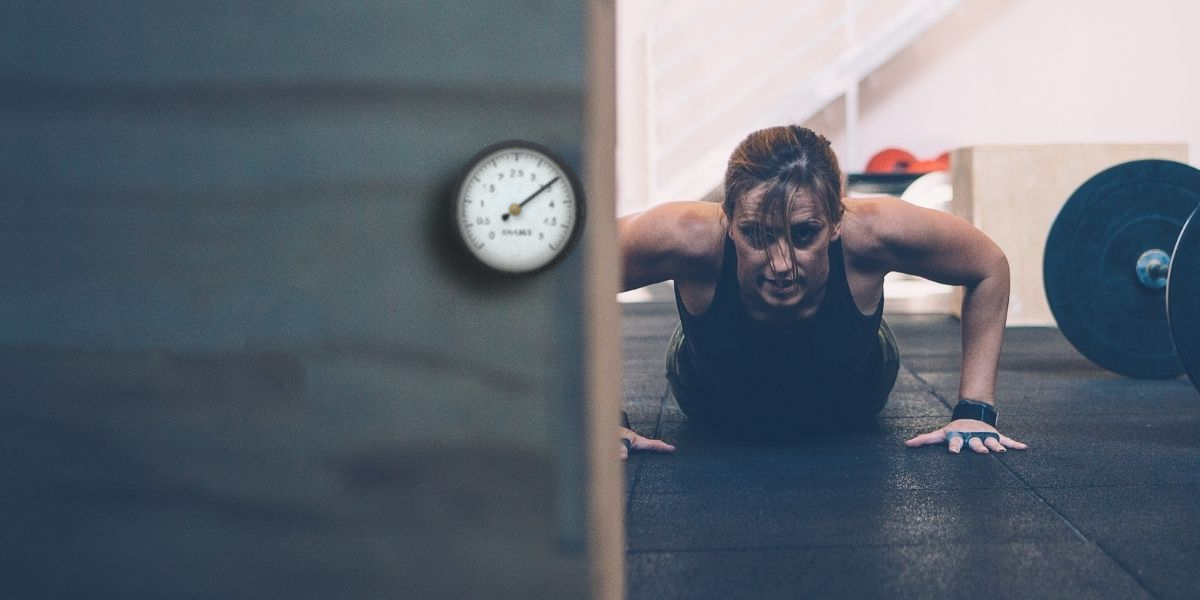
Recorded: 3.5 A
